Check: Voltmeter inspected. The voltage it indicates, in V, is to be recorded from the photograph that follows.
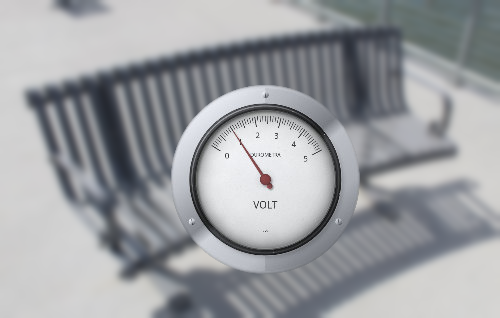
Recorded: 1 V
